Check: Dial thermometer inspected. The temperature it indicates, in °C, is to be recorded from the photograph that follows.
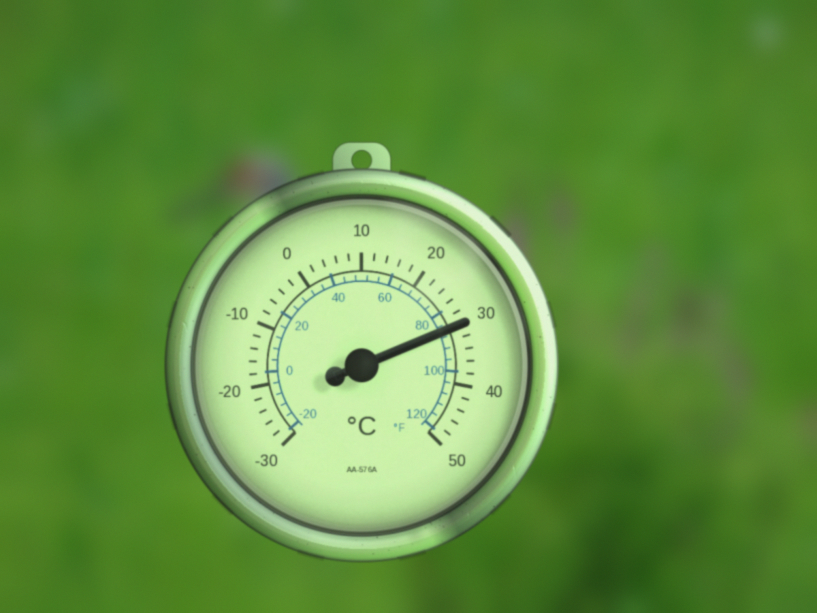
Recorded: 30 °C
